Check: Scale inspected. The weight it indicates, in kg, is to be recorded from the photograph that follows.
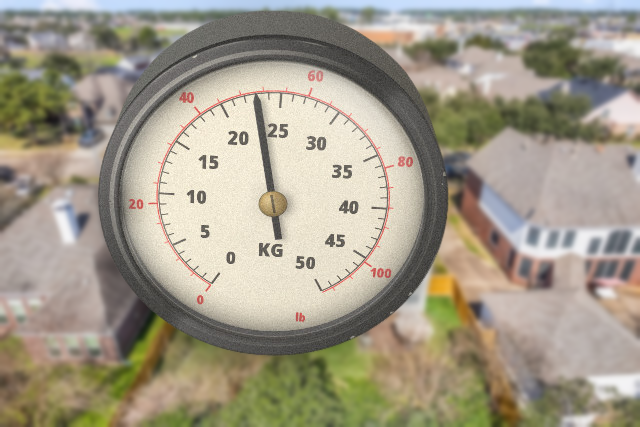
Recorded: 23 kg
